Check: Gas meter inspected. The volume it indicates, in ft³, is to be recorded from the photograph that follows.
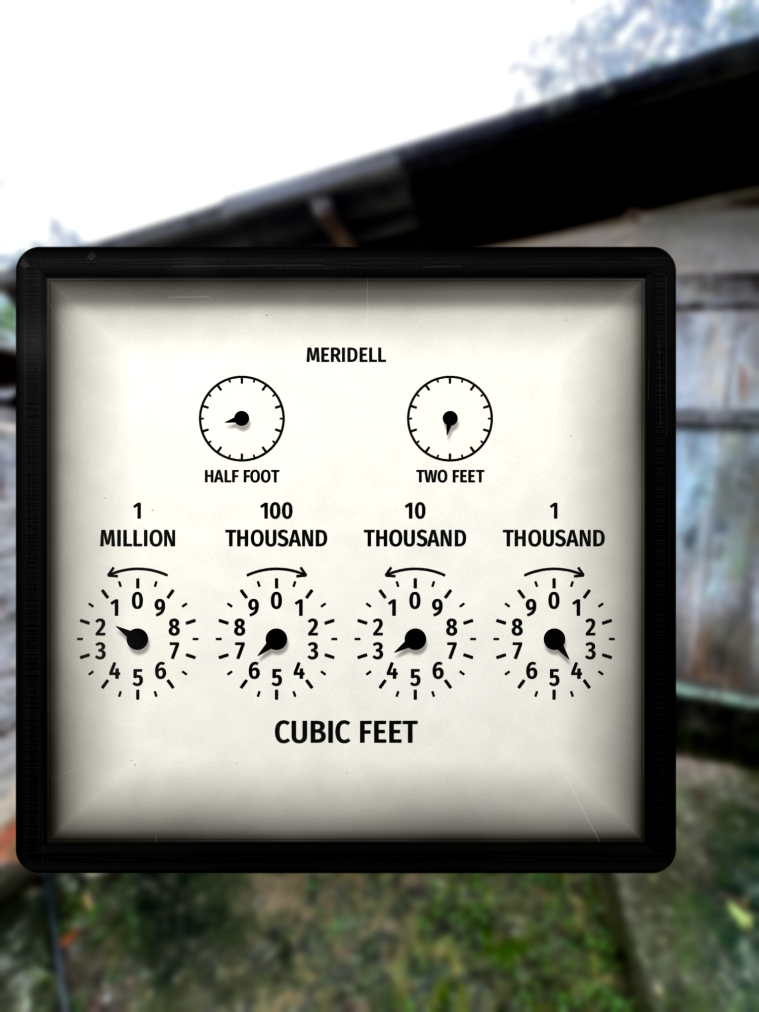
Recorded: 163400 ft³
